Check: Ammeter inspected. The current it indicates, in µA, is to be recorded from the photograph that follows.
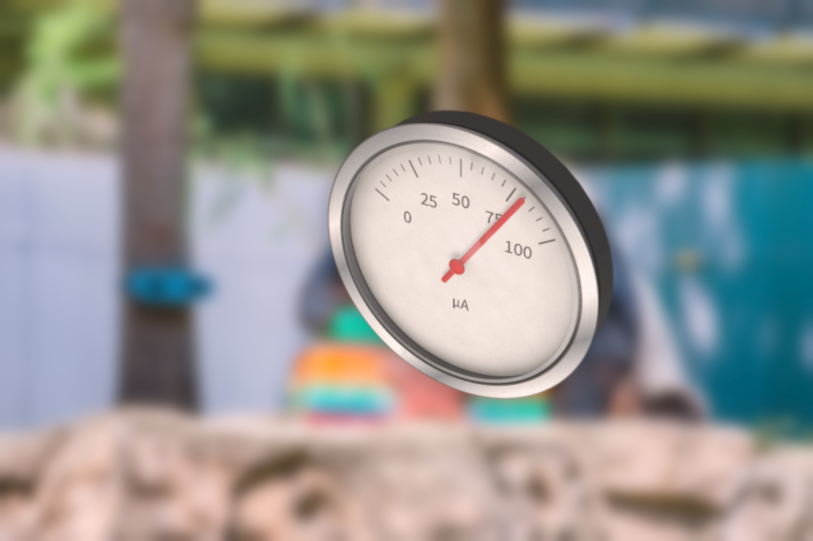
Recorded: 80 µA
